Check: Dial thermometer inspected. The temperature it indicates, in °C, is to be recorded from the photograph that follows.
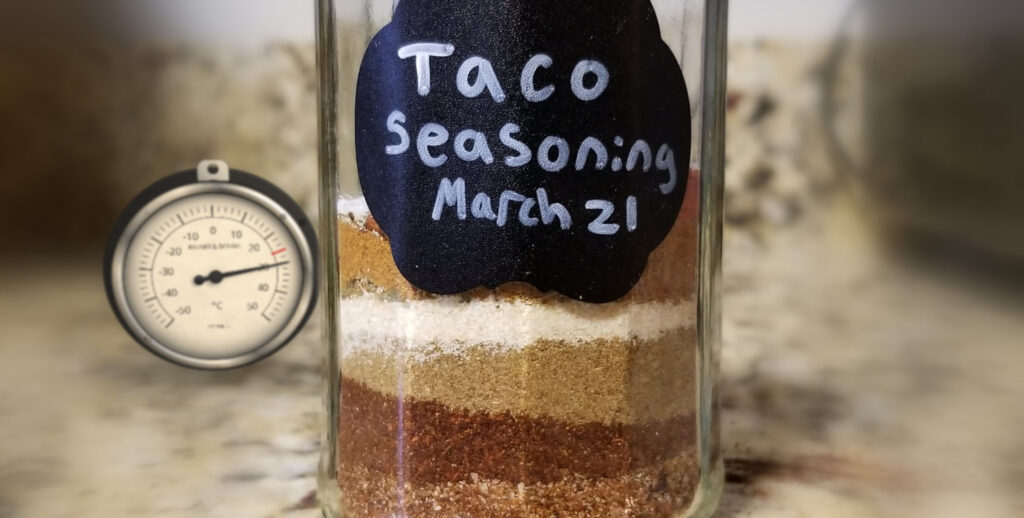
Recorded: 30 °C
